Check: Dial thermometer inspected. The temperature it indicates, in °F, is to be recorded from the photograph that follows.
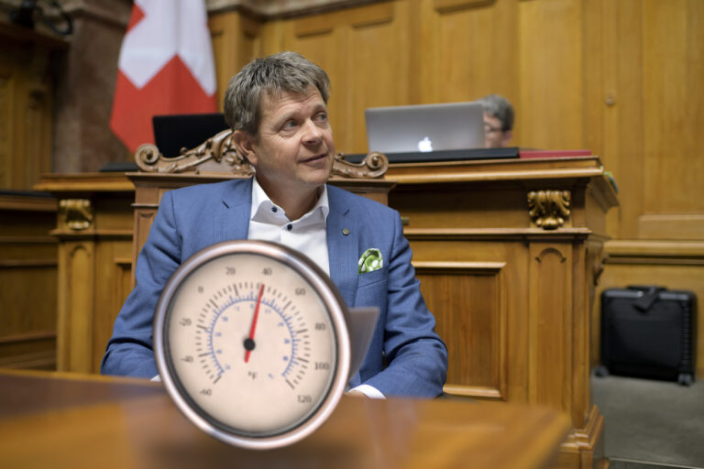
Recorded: 40 °F
